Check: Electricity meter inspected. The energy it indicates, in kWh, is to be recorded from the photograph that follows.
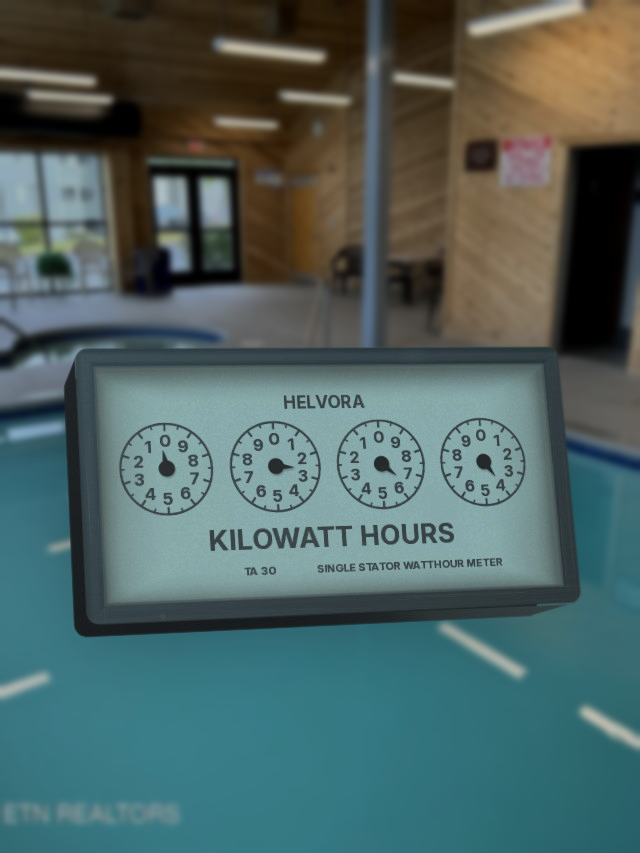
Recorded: 264 kWh
